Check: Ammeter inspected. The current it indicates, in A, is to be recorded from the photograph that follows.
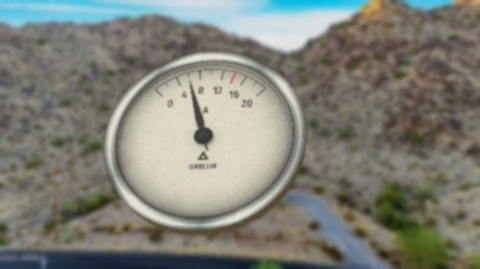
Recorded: 6 A
